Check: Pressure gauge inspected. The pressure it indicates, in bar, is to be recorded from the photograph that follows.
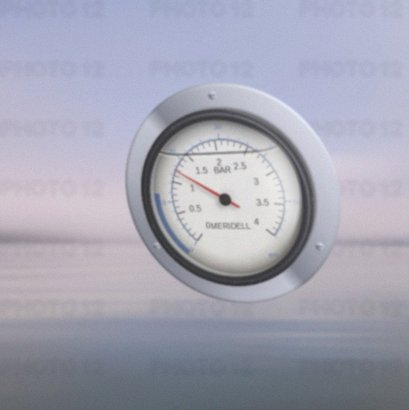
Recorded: 1.2 bar
